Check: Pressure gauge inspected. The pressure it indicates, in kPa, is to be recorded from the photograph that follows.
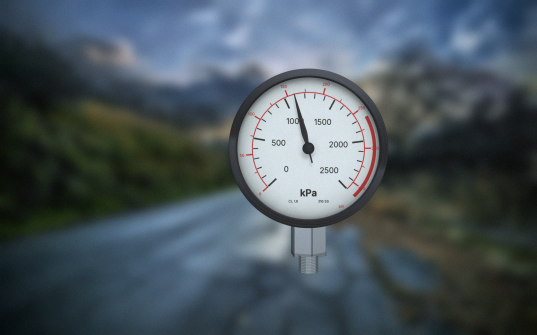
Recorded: 1100 kPa
